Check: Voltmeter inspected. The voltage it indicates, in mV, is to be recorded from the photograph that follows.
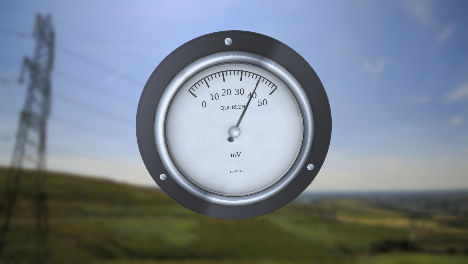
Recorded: 40 mV
